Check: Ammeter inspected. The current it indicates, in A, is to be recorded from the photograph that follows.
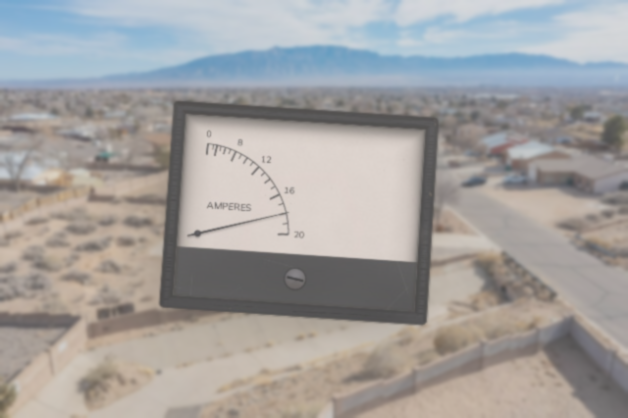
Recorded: 18 A
